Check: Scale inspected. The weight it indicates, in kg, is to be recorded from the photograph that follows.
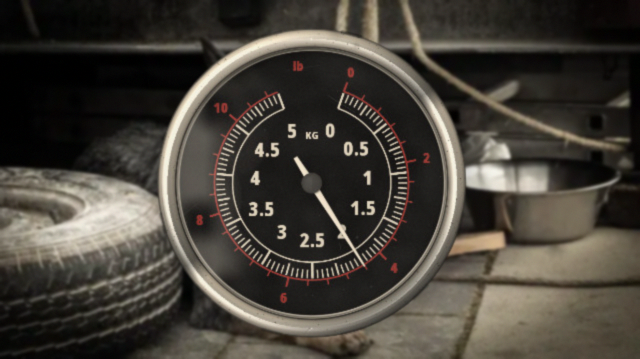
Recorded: 2 kg
